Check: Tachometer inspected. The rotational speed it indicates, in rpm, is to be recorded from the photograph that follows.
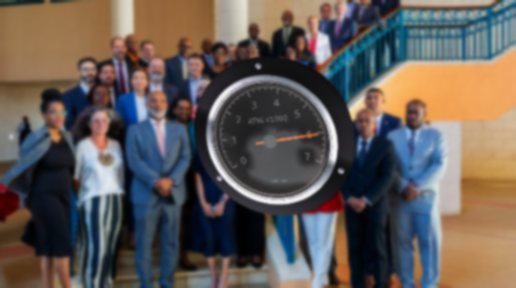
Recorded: 6000 rpm
